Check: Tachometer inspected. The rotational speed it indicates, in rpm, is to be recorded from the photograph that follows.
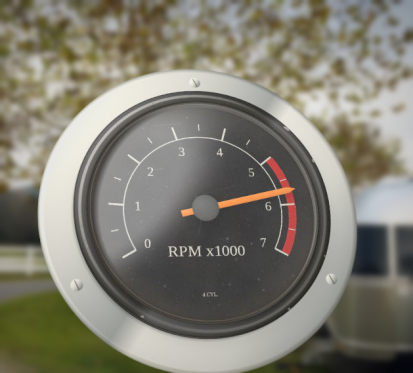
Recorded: 5750 rpm
